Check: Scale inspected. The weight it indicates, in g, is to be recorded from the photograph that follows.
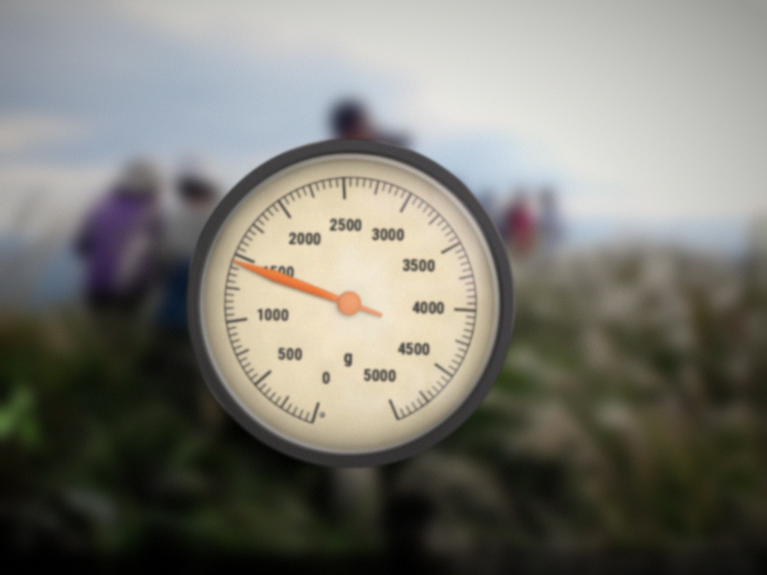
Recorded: 1450 g
